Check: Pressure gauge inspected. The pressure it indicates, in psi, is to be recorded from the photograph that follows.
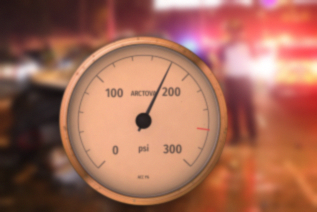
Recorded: 180 psi
